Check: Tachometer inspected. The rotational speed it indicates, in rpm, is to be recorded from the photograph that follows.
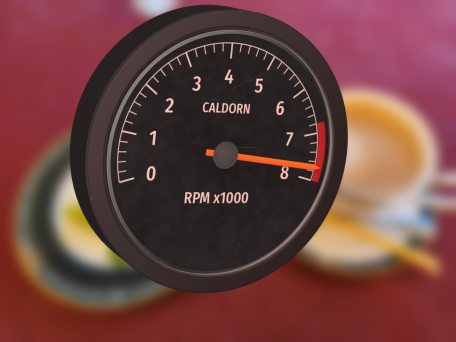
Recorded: 7700 rpm
